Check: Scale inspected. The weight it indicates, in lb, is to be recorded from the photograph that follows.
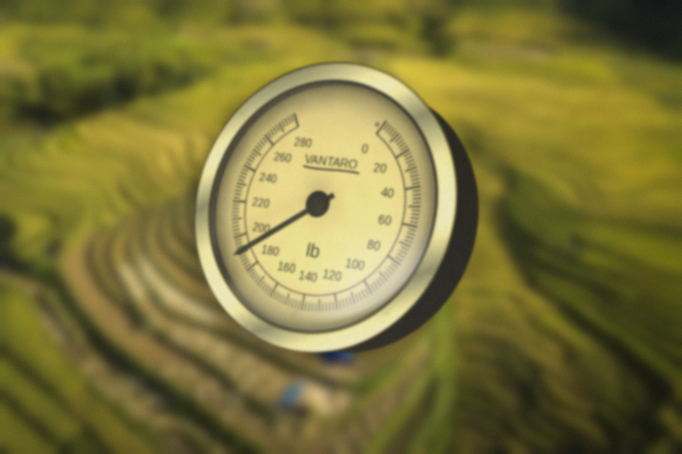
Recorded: 190 lb
